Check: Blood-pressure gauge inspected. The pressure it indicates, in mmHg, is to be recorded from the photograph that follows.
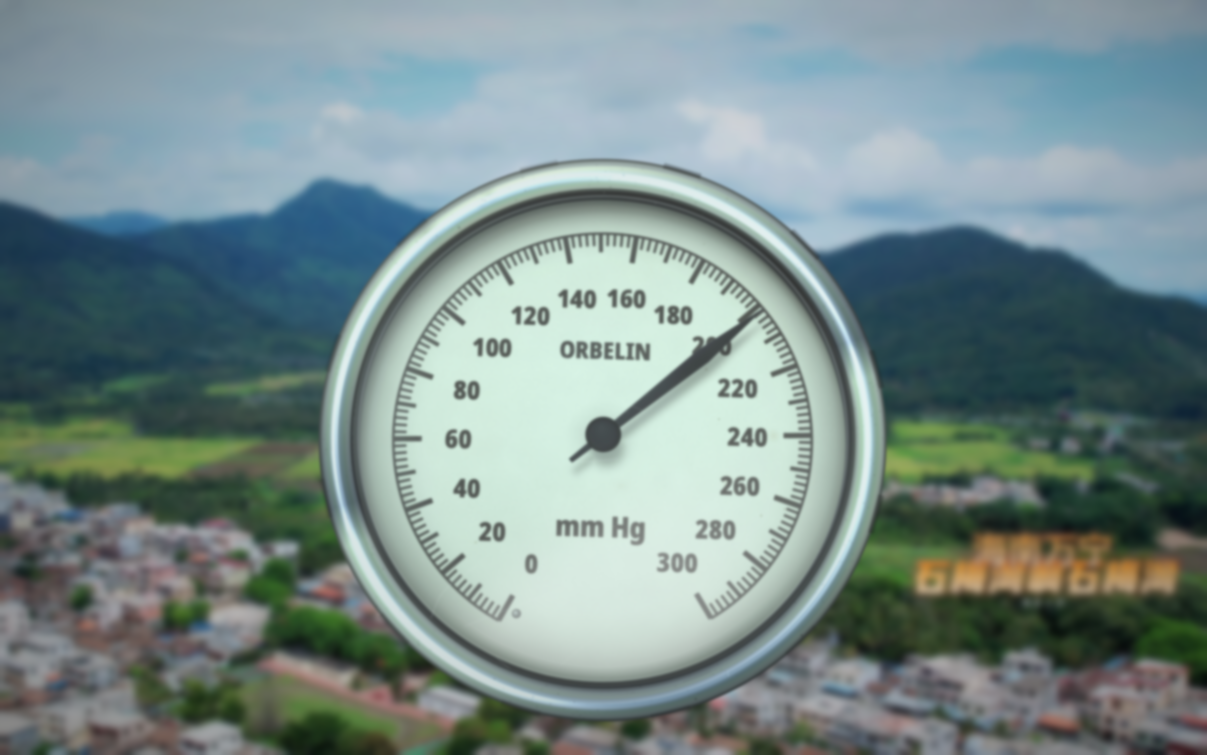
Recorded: 202 mmHg
